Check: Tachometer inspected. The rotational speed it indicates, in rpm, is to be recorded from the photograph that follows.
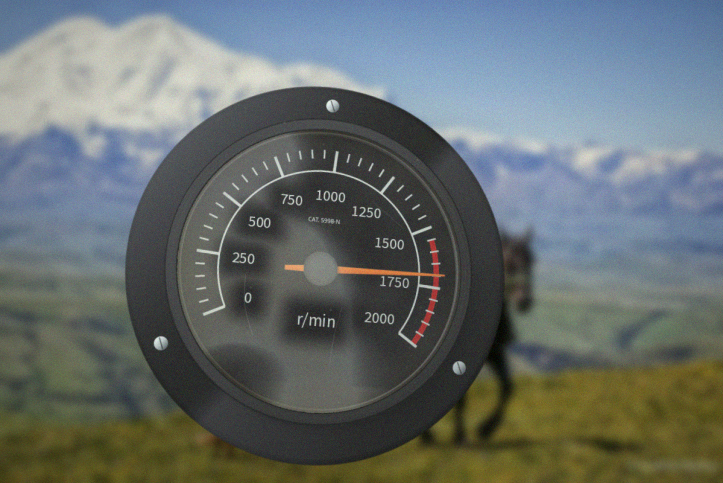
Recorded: 1700 rpm
